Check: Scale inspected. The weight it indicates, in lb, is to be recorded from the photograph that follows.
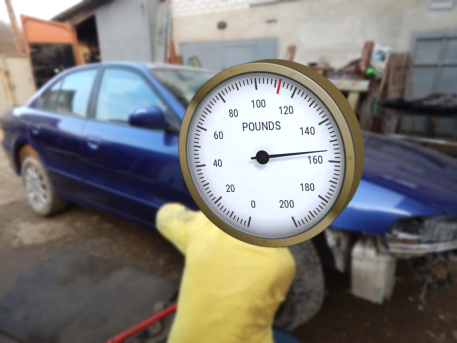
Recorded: 154 lb
